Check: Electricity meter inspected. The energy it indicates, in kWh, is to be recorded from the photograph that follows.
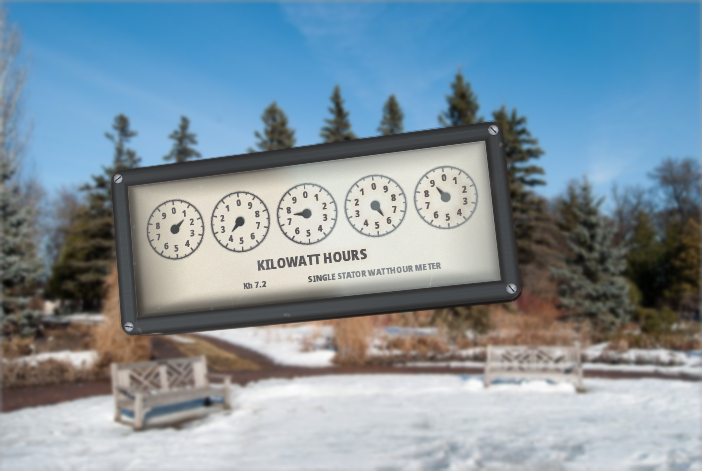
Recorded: 13759 kWh
